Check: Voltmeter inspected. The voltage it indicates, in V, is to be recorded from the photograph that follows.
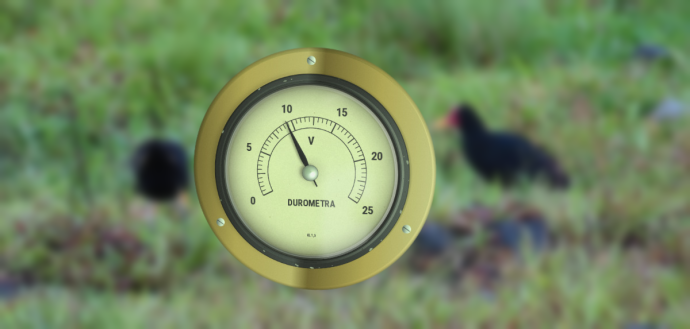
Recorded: 9.5 V
